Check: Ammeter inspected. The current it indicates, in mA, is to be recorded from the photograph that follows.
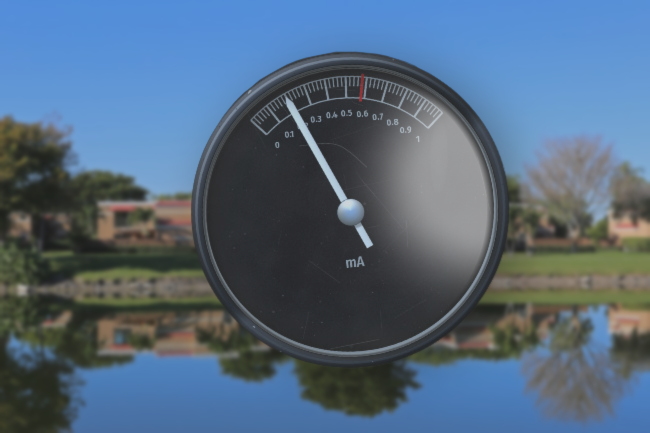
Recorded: 0.2 mA
